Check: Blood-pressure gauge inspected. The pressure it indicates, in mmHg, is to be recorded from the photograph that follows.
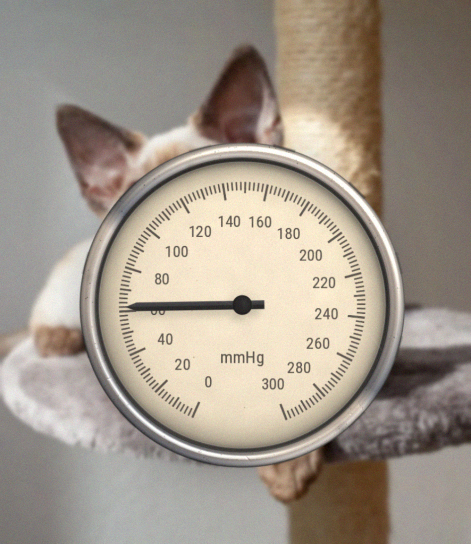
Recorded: 62 mmHg
